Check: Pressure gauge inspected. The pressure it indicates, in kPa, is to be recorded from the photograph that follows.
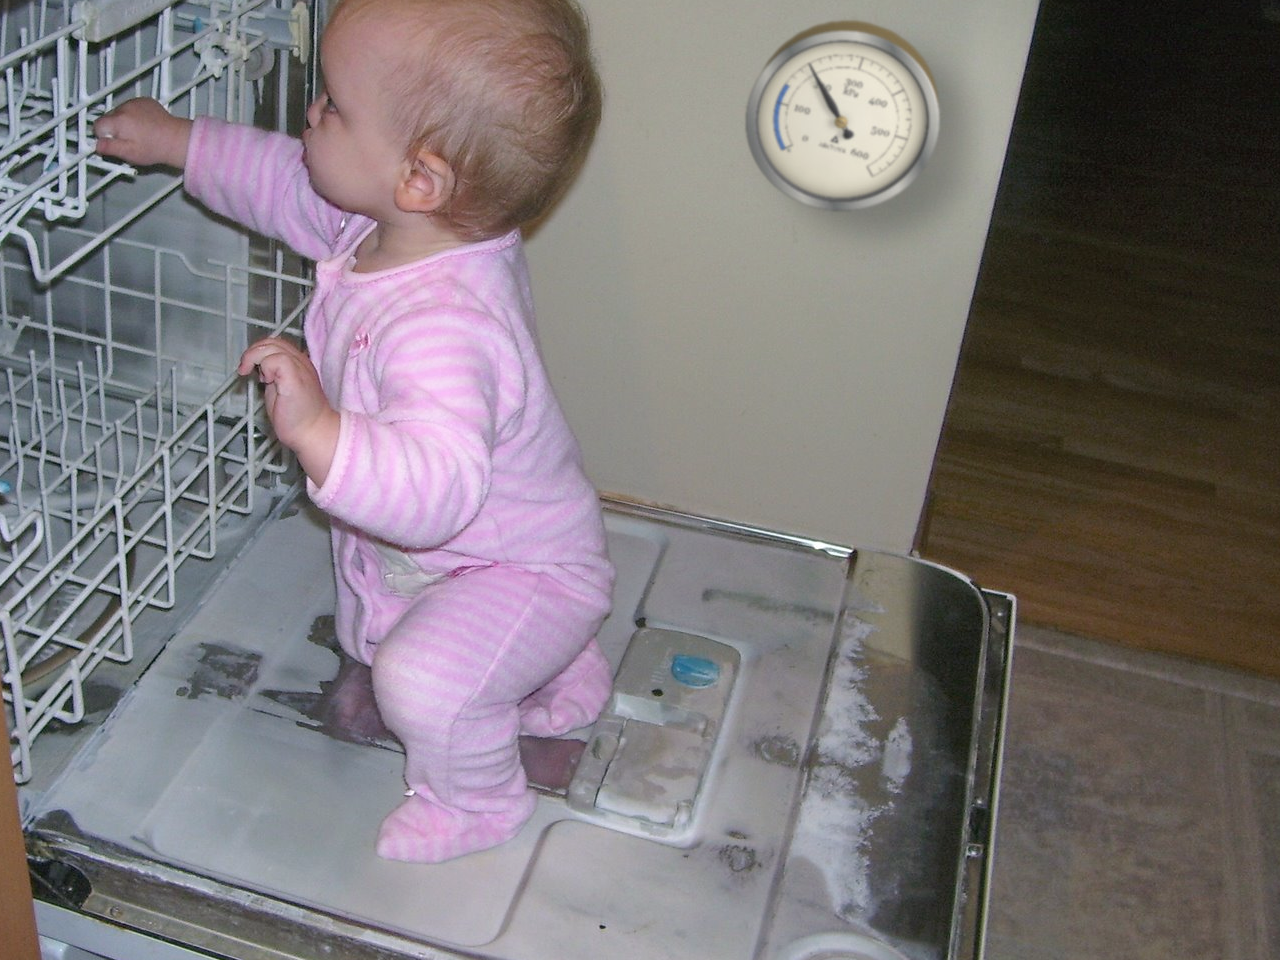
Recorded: 200 kPa
